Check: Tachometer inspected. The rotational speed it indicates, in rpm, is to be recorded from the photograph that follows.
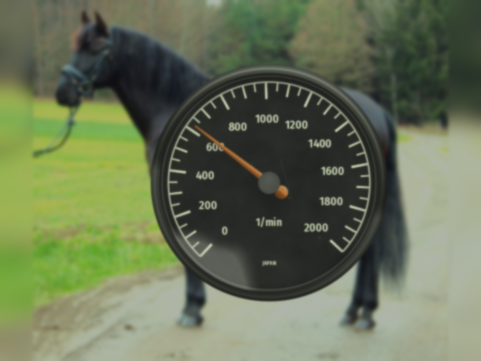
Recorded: 625 rpm
